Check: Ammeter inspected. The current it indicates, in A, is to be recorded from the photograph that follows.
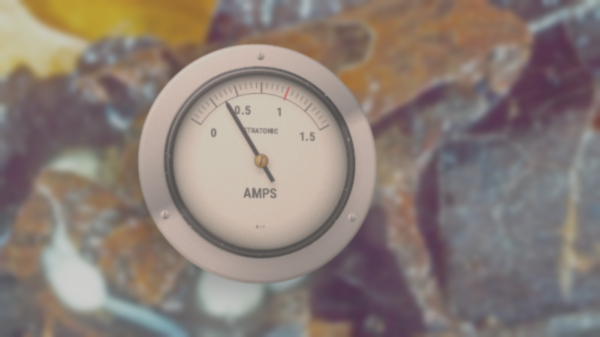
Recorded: 0.35 A
